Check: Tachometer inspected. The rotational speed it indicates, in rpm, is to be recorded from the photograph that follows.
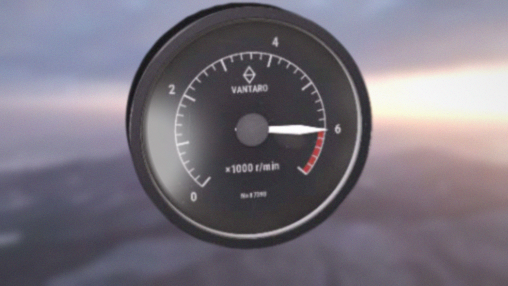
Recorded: 6000 rpm
